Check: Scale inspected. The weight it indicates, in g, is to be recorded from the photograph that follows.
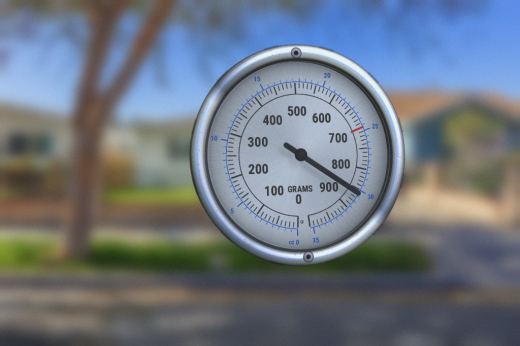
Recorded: 860 g
